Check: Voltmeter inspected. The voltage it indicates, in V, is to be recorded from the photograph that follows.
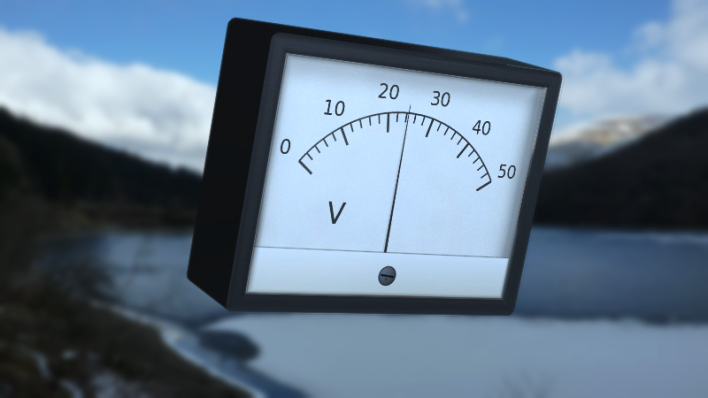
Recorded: 24 V
